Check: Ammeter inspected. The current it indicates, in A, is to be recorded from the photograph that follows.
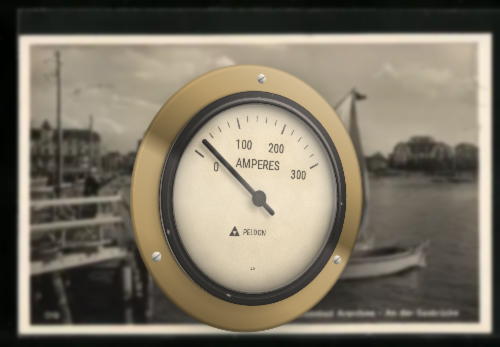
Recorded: 20 A
